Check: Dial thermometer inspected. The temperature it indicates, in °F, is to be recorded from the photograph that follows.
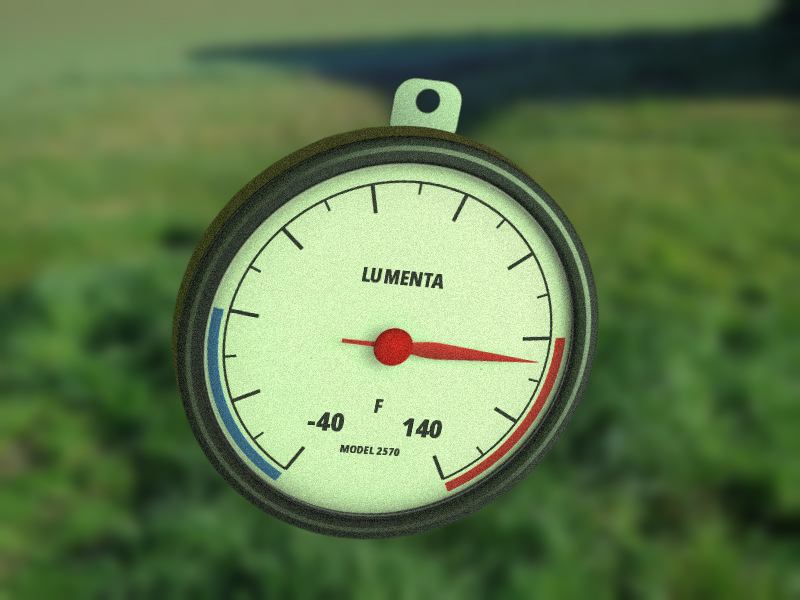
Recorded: 105 °F
